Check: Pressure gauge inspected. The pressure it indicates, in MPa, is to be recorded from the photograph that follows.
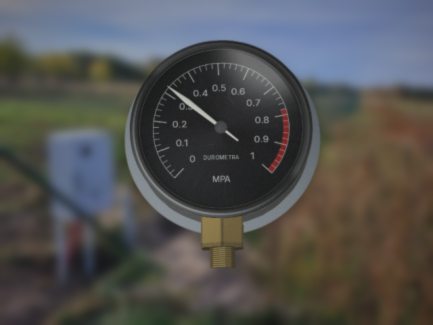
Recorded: 0.32 MPa
